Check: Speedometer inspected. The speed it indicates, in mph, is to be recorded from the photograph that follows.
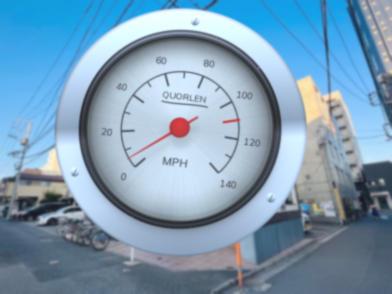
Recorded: 5 mph
